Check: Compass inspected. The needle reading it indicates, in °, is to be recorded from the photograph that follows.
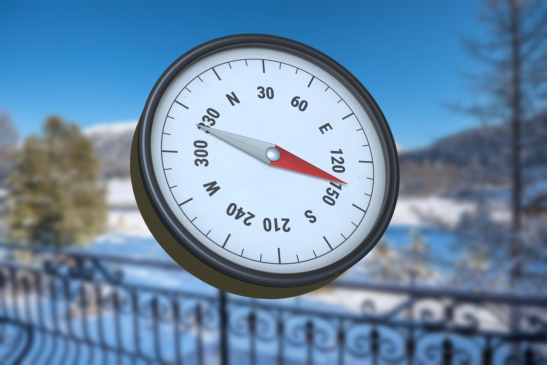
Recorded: 140 °
